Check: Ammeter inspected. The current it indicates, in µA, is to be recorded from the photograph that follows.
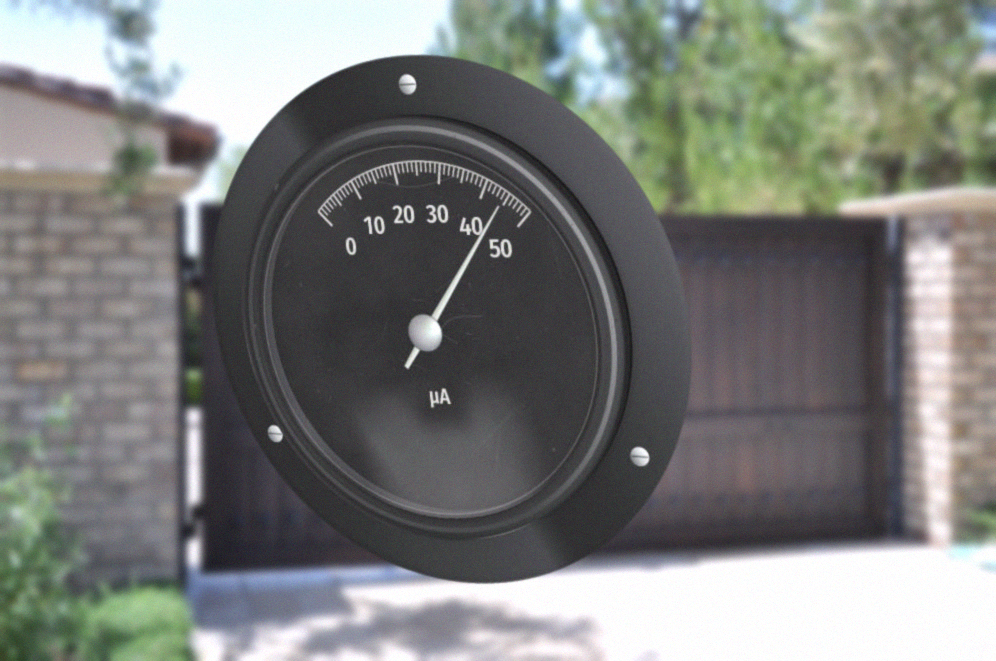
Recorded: 45 µA
